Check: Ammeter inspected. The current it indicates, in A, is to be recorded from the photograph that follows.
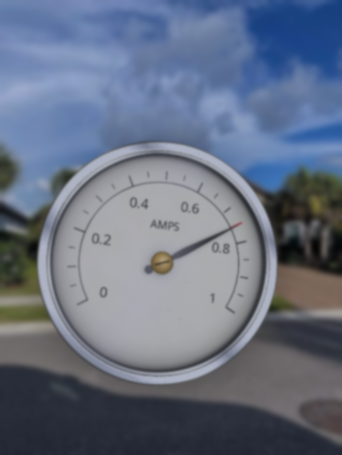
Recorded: 0.75 A
